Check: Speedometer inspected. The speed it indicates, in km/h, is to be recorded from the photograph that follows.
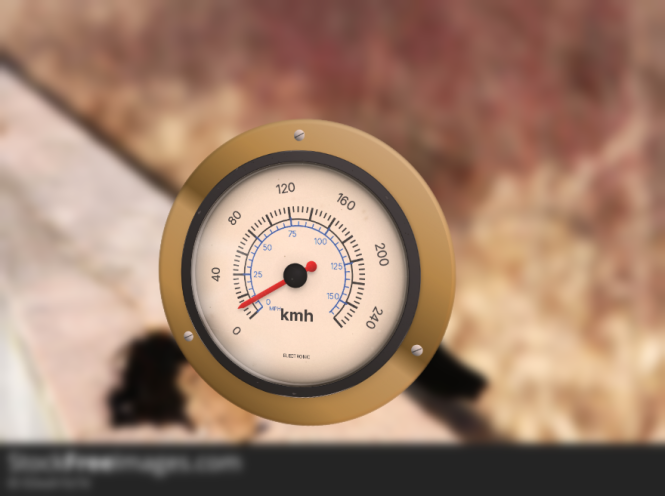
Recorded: 12 km/h
